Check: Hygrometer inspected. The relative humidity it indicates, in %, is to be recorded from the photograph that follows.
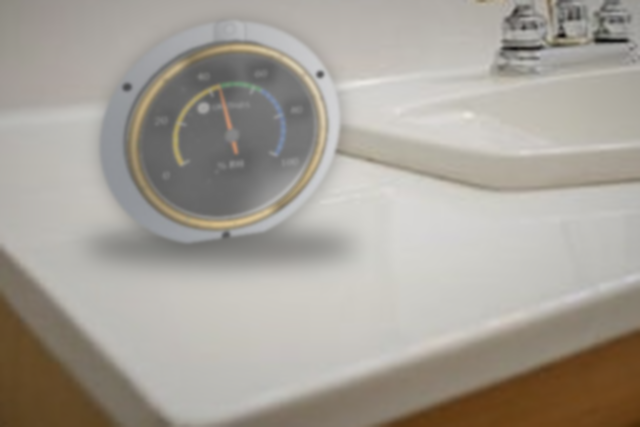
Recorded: 44 %
